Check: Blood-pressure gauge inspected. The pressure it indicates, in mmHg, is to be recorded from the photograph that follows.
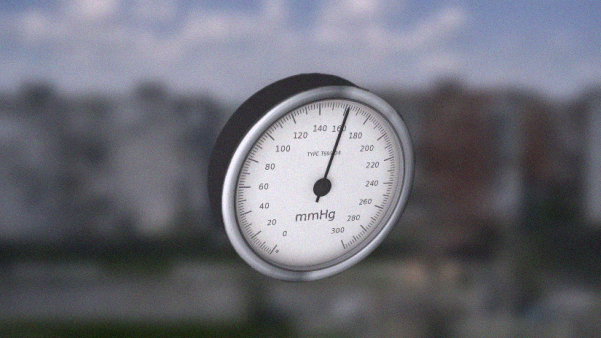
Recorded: 160 mmHg
